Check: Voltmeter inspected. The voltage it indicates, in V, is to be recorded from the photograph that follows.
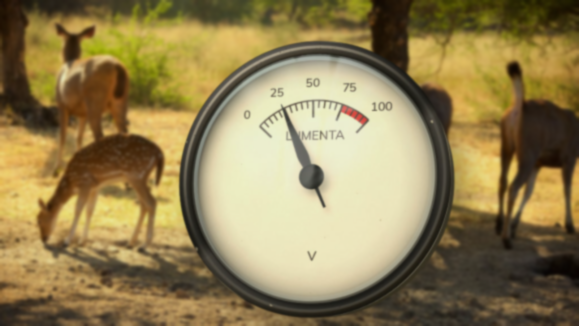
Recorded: 25 V
